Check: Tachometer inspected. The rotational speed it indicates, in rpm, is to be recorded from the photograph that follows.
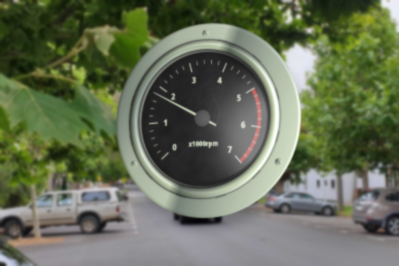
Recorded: 1800 rpm
